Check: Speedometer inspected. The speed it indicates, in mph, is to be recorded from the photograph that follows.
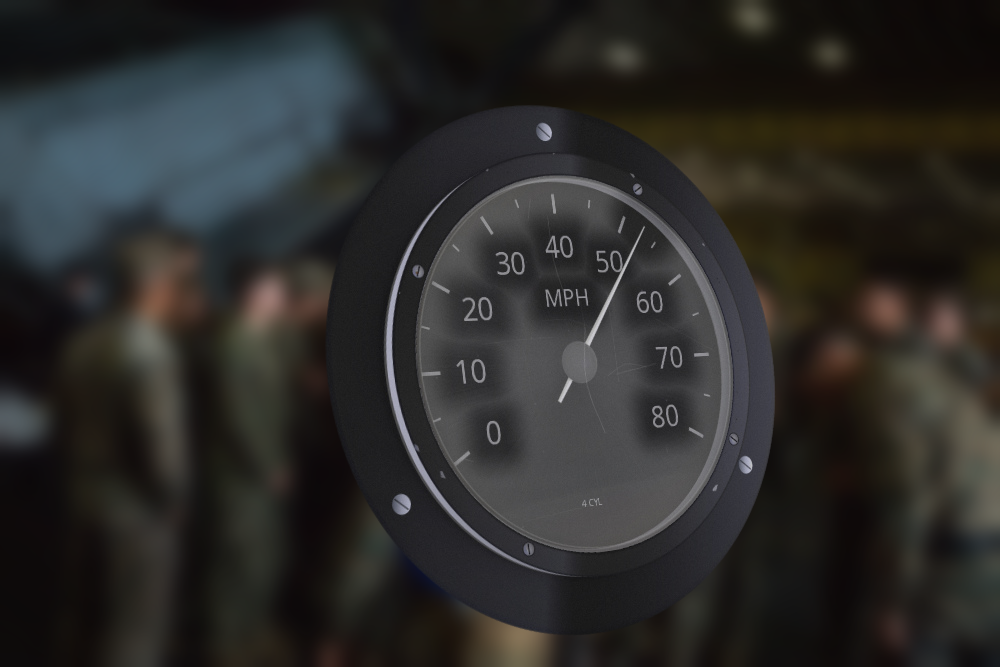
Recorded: 52.5 mph
